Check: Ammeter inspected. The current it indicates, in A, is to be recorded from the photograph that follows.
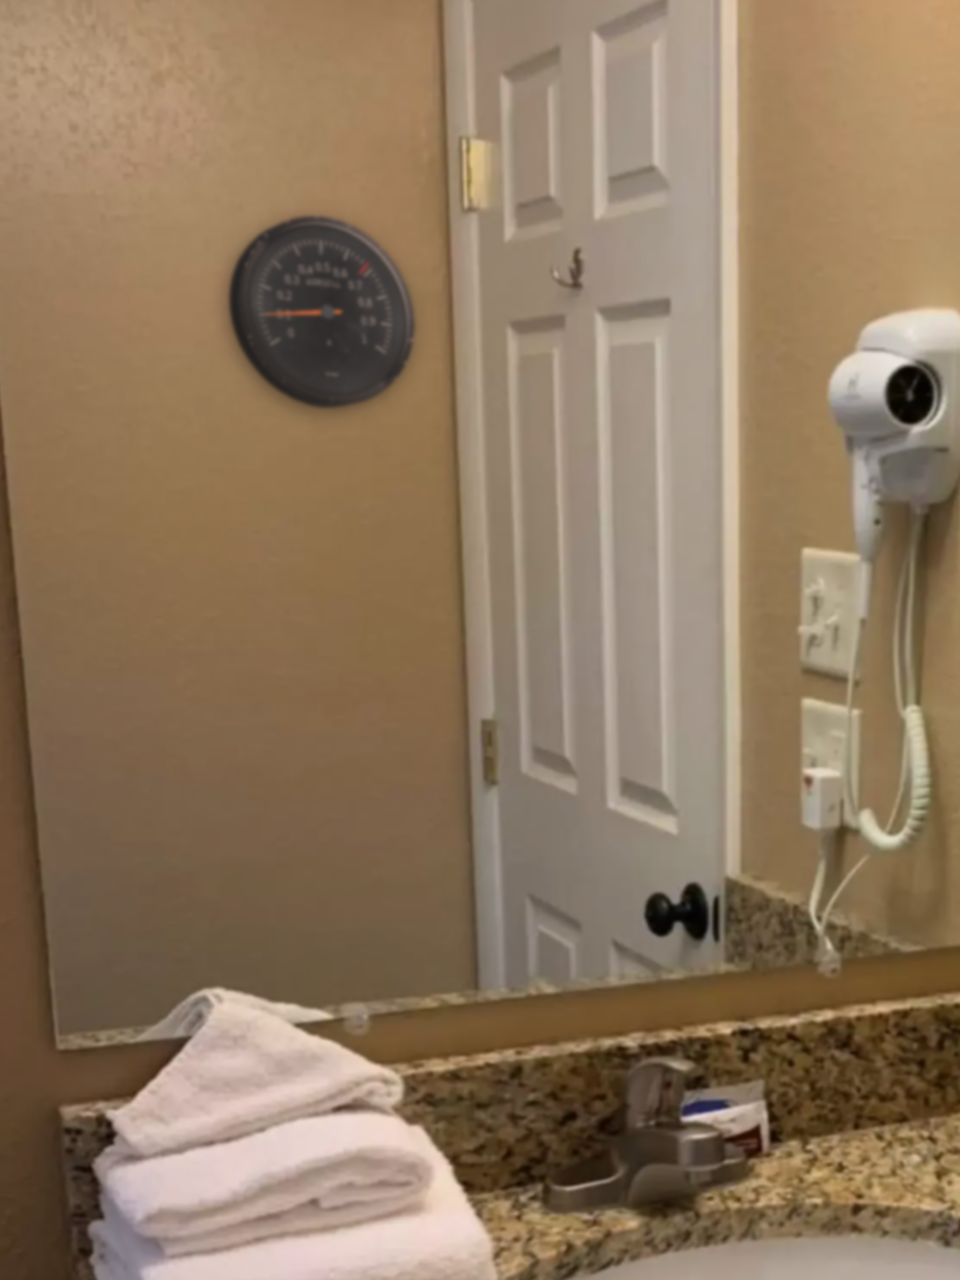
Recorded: 0.1 A
